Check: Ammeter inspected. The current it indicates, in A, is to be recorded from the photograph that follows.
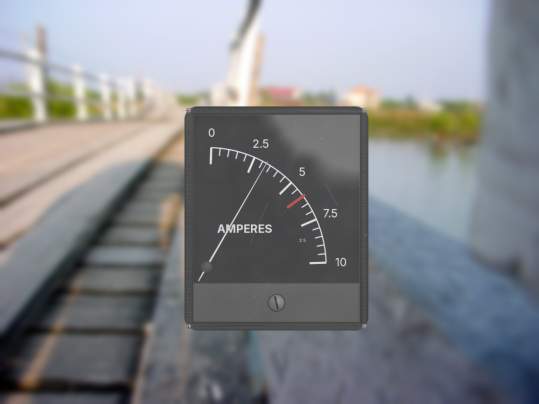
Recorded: 3.25 A
